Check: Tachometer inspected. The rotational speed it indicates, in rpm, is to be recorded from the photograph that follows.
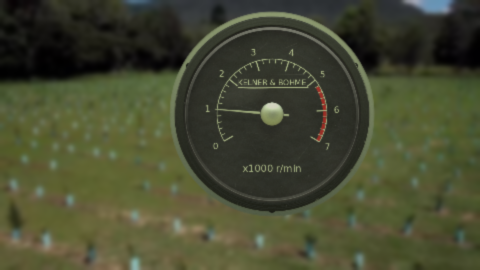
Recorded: 1000 rpm
